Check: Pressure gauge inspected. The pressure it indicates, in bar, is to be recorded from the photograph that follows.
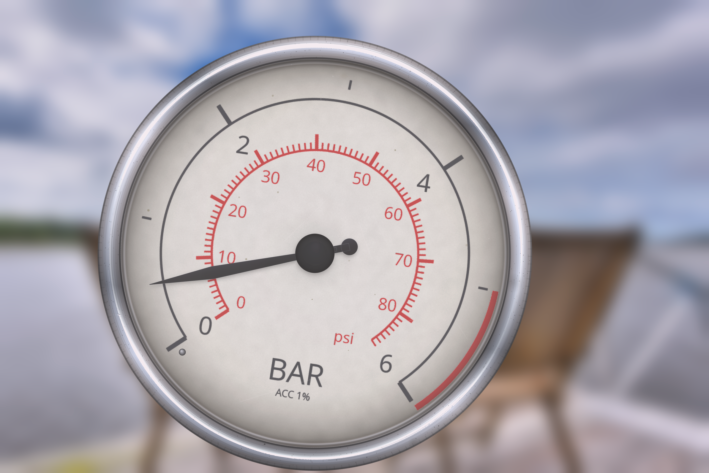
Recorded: 0.5 bar
